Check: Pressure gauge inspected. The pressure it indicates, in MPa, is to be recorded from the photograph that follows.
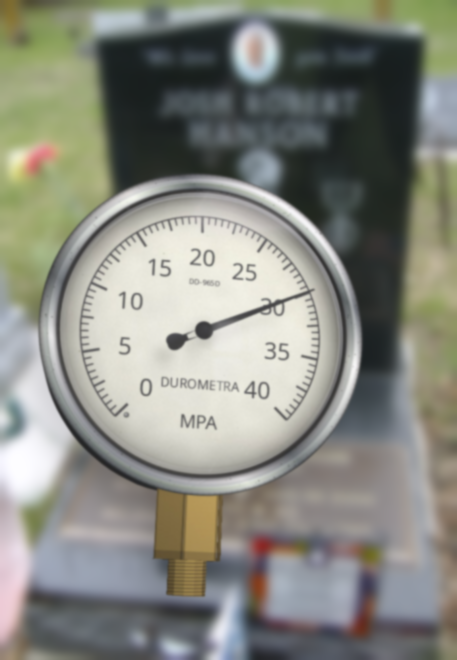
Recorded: 30 MPa
